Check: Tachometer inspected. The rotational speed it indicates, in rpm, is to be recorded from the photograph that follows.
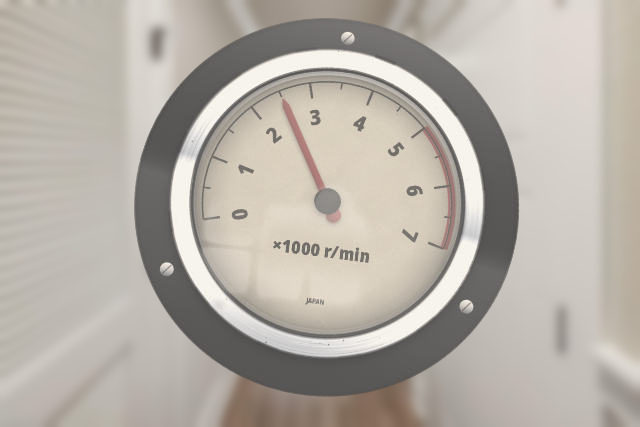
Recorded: 2500 rpm
